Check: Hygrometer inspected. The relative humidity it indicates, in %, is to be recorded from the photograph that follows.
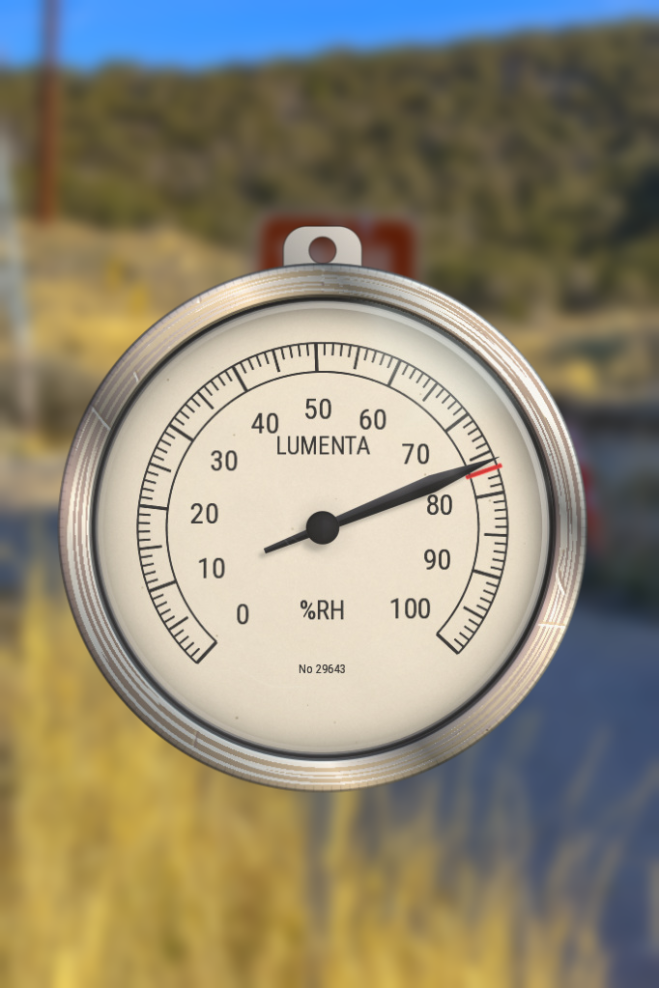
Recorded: 76 %
